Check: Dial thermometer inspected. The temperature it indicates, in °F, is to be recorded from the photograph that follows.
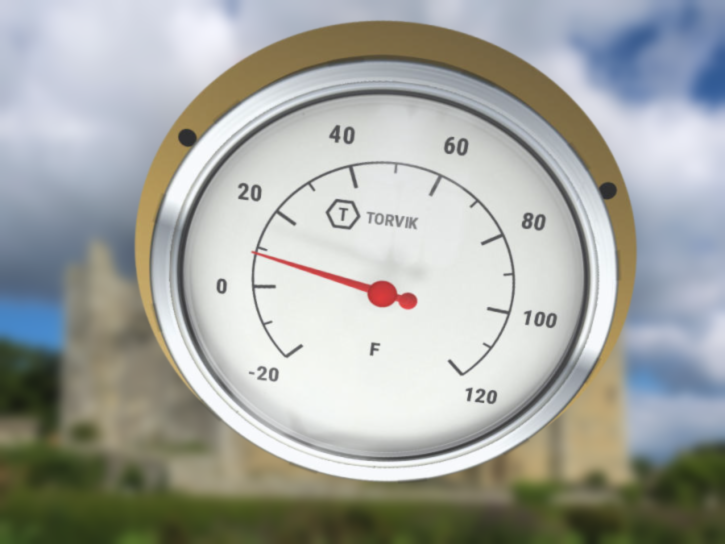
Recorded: 10 °F
